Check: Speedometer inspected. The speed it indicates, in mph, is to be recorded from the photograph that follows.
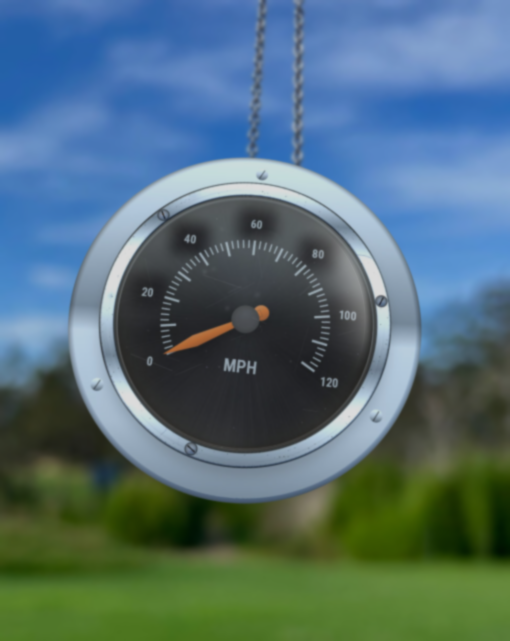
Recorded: 0 mph
